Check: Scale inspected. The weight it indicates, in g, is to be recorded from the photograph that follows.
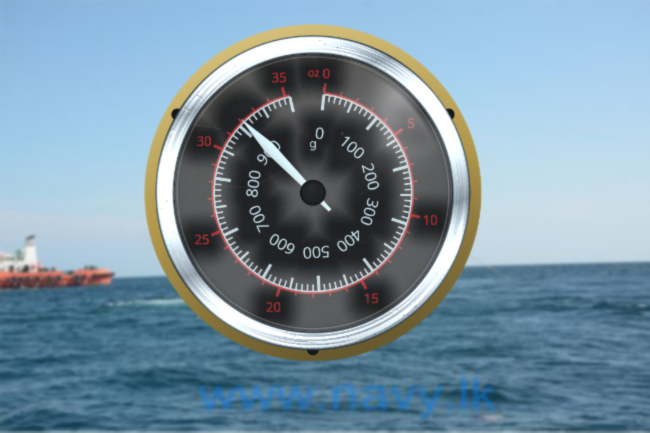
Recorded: 910 g
